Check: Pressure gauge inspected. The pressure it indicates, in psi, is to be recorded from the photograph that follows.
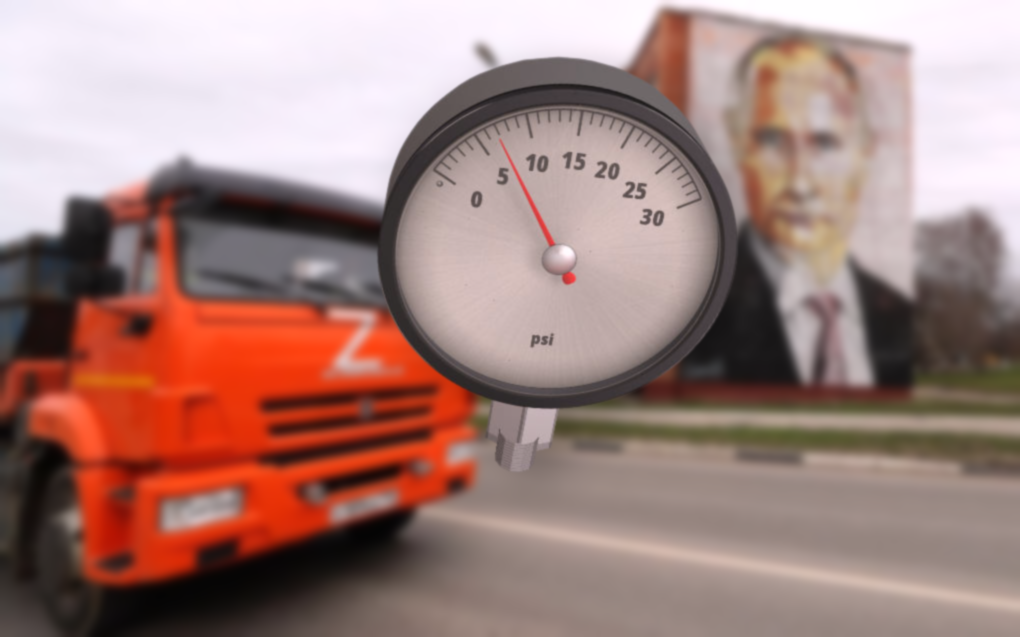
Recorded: 7 psi
